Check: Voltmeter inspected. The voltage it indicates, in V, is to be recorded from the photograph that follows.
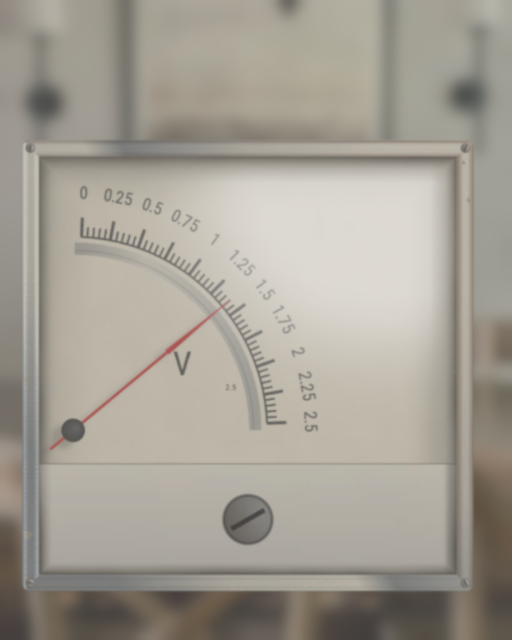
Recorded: 1.4 V
